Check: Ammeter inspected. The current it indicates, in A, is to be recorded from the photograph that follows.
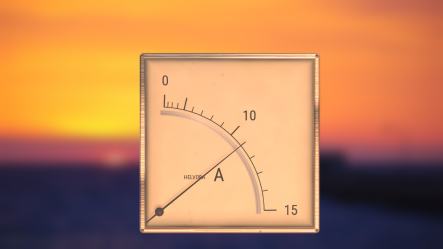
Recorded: 11 A
